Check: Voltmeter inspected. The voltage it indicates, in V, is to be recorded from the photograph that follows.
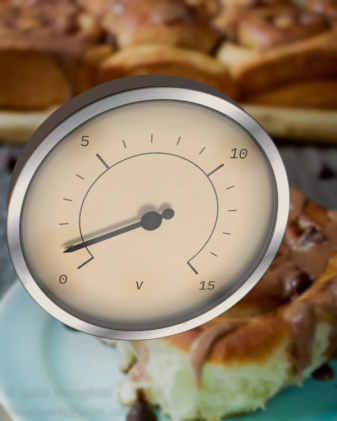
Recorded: 1 V
